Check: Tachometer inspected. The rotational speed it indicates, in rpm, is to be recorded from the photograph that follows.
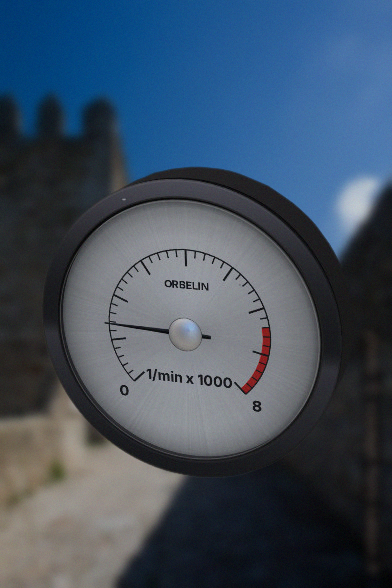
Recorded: 1400 rpm
